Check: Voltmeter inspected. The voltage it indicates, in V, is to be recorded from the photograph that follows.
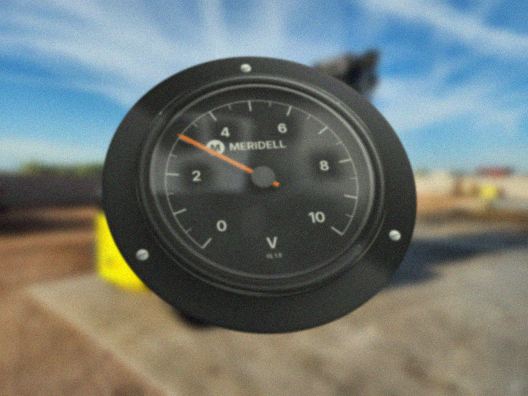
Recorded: 3 V
